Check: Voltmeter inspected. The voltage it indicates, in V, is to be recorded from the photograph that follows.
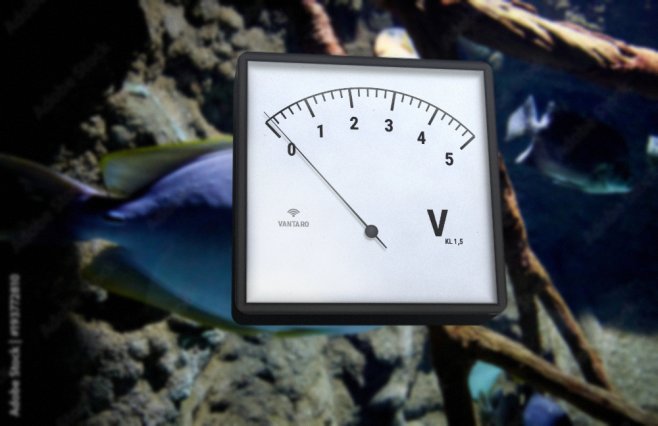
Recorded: 0.1 V
